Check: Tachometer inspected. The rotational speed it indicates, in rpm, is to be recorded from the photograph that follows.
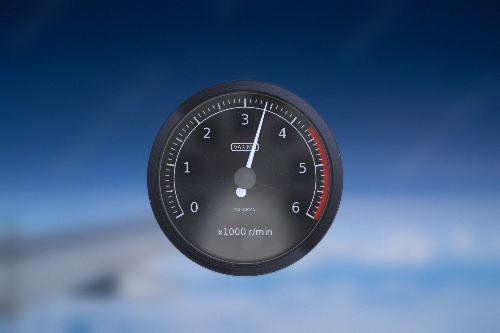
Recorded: 3400 rpm
